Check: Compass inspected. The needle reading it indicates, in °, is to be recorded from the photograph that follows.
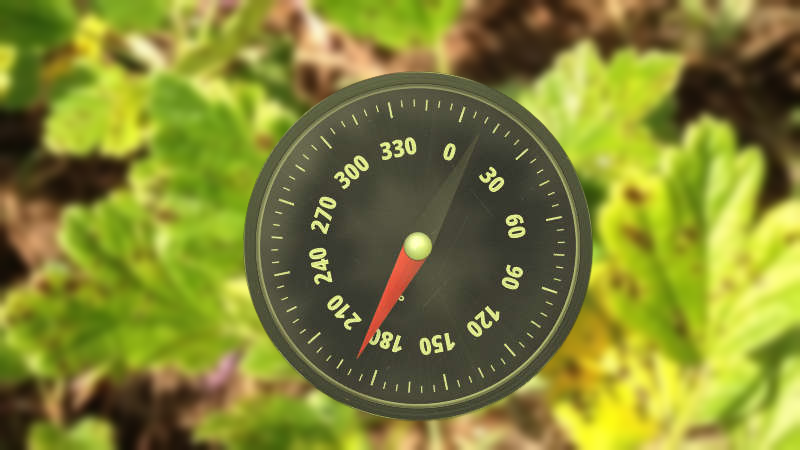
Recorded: 190 °
